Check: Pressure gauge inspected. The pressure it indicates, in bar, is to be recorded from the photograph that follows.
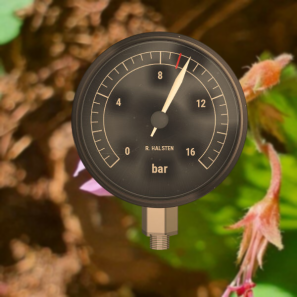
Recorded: 9.5 bar
